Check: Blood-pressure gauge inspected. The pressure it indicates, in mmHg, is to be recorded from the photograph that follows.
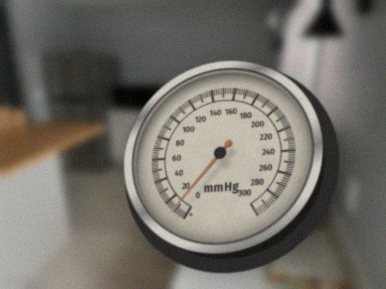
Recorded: 10 mmHg
